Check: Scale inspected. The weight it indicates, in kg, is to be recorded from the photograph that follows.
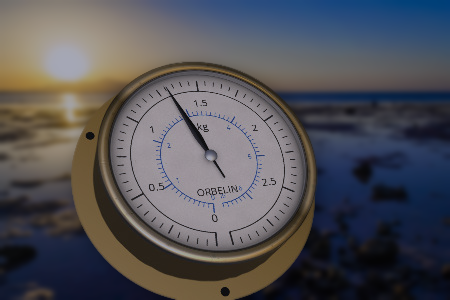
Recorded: 1.3 kg
